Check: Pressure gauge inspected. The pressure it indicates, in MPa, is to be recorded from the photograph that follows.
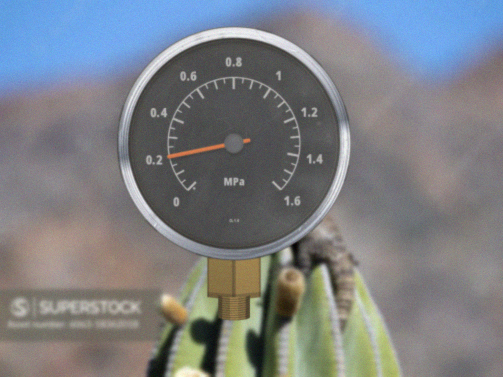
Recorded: 0.2 MPa
